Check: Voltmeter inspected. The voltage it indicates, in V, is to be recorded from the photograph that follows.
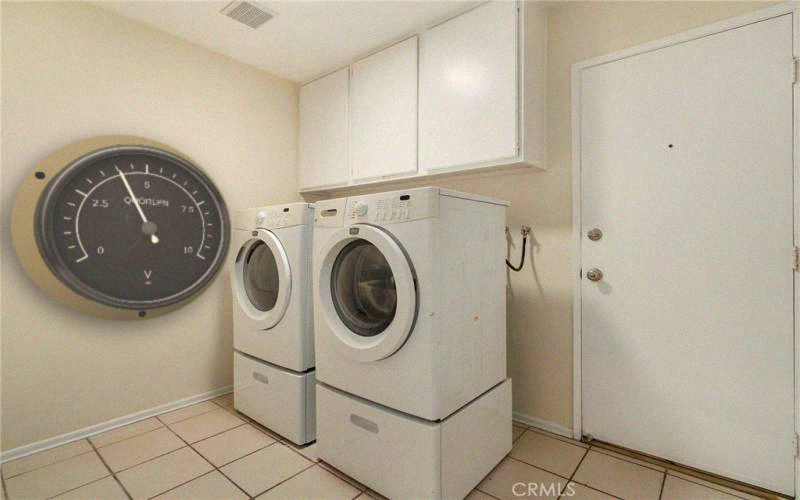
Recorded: 4 V
